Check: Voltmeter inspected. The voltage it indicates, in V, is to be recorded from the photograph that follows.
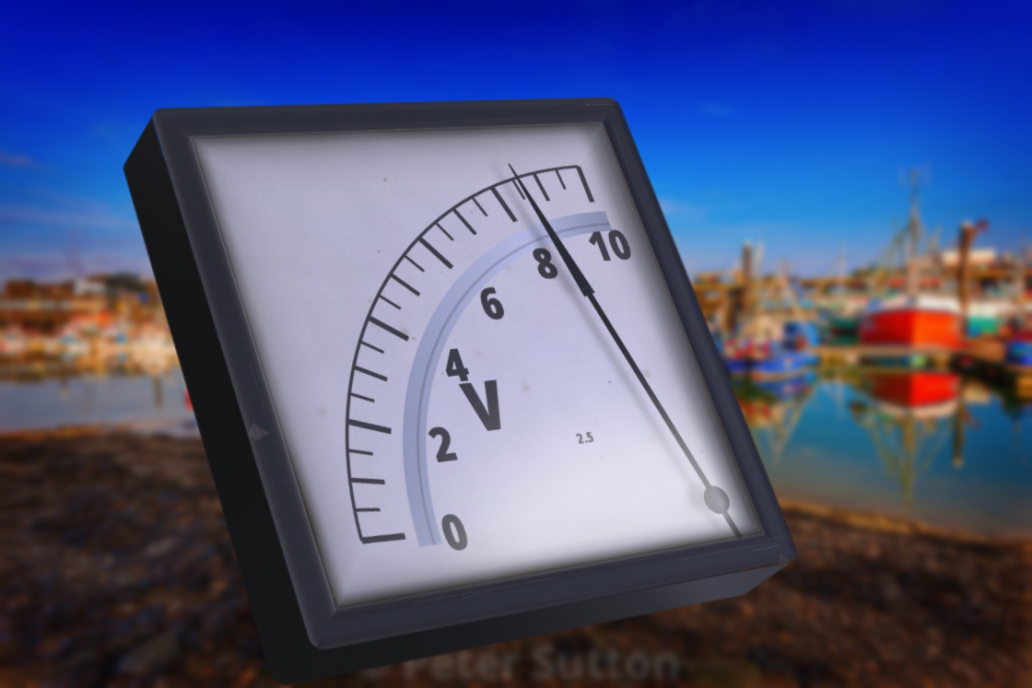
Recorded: 8.5 V
